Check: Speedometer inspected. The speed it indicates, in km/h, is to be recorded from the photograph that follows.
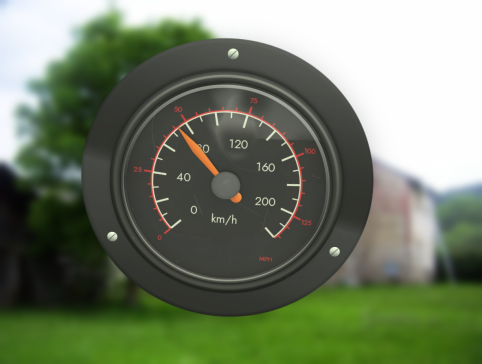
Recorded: 75 km/h
